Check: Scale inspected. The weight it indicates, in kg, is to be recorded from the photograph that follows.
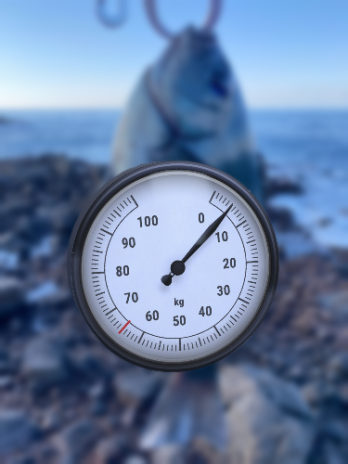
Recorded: 5 kg
